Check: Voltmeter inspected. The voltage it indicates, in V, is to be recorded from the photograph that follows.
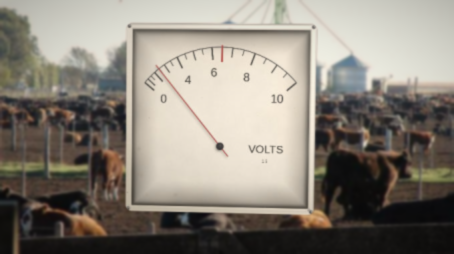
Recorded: 2.5 V
